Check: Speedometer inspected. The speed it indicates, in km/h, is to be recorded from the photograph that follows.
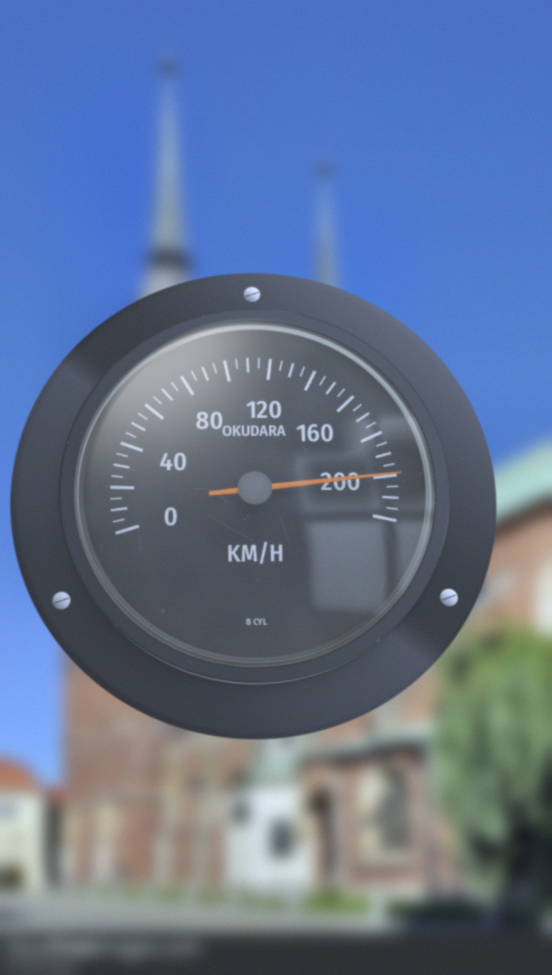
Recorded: 200 km/h
